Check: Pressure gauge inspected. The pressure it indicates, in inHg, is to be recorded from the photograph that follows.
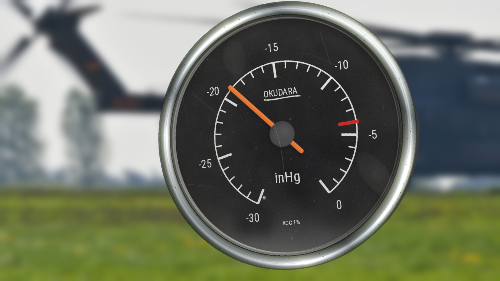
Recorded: -19 inHg
